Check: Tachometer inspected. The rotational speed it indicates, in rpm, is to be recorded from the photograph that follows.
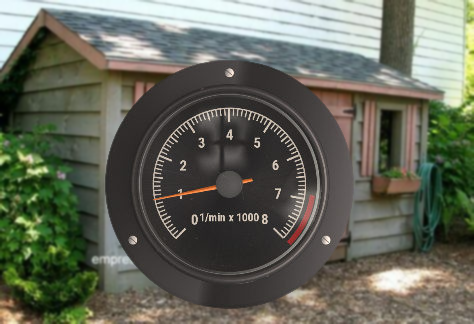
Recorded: 1000 rpm
